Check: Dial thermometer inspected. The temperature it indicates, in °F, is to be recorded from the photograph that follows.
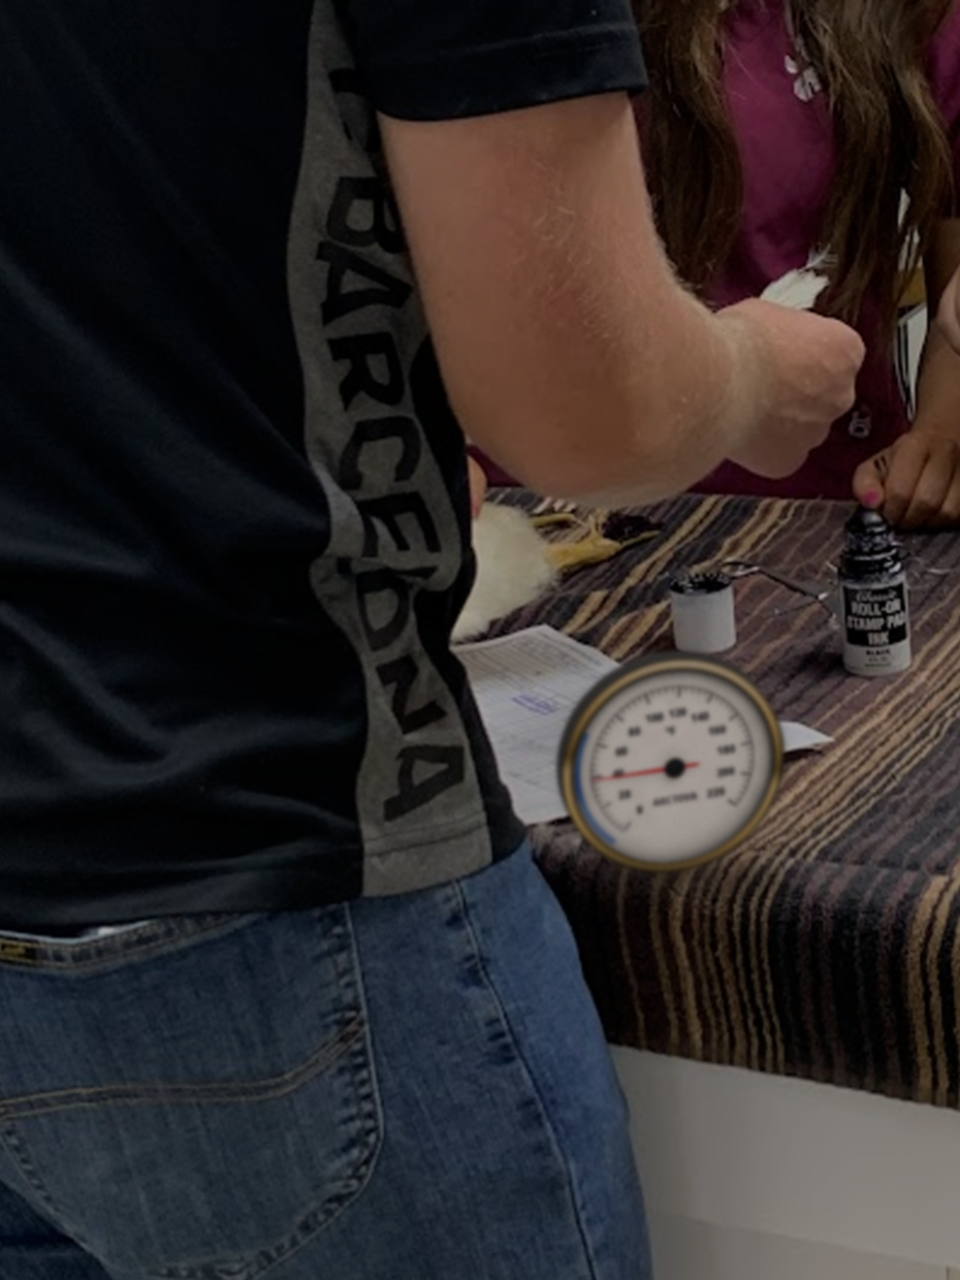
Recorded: 40 °F
